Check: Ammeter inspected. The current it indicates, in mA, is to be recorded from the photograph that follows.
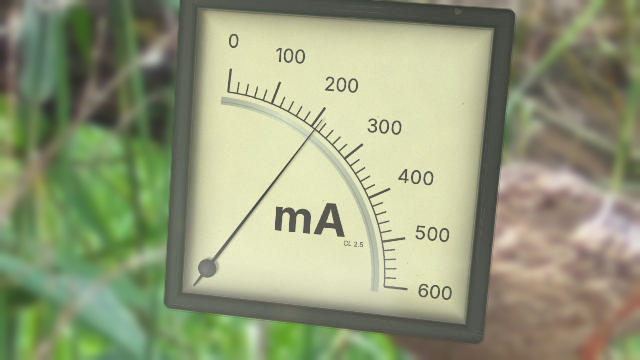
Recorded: 210 mA
